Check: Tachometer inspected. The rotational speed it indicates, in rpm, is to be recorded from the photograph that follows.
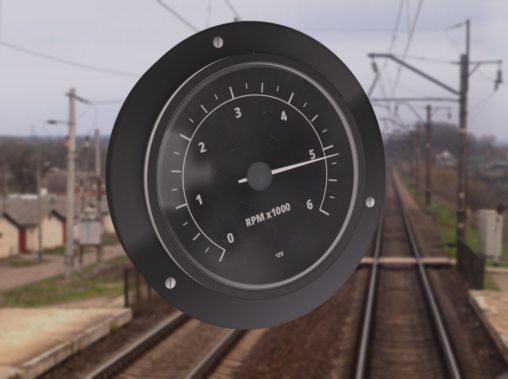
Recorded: 5125 rpm
